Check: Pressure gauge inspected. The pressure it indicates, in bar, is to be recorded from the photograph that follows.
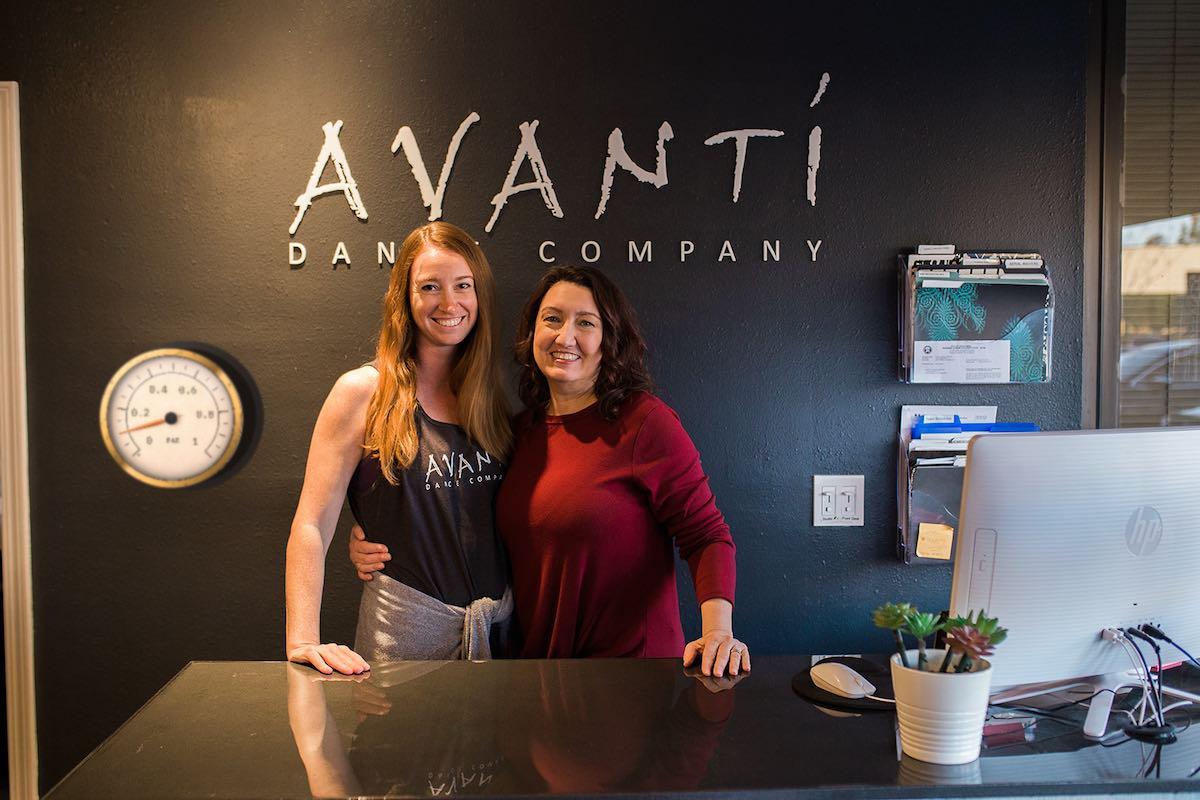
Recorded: 0.1 bar
